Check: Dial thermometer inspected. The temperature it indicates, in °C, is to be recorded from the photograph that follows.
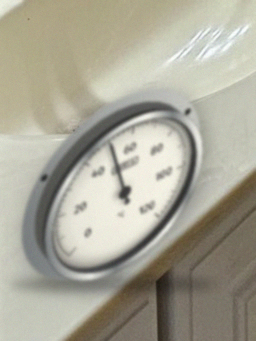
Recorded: 50 °C
